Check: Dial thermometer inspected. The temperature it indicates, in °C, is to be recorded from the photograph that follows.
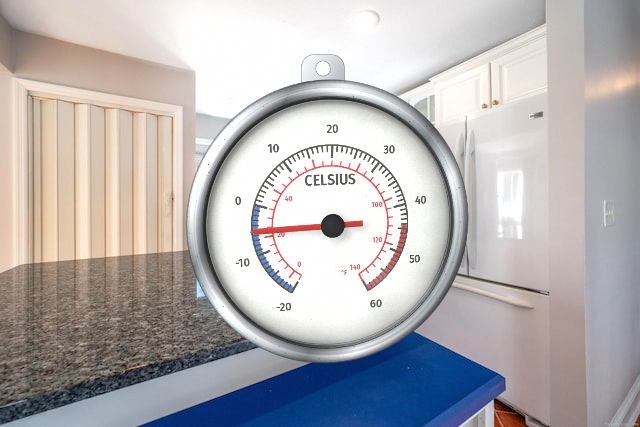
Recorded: -5 °C
